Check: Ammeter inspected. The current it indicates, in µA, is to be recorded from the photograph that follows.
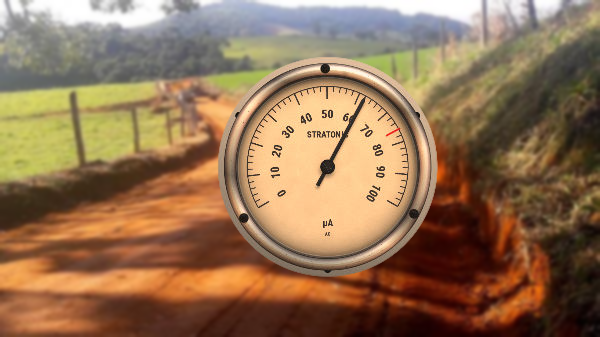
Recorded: 62 µA
